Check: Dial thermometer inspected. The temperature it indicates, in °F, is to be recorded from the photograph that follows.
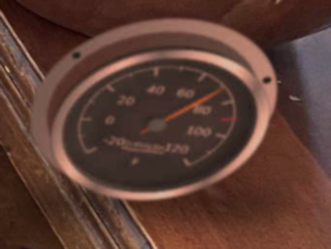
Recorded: 70 °F
